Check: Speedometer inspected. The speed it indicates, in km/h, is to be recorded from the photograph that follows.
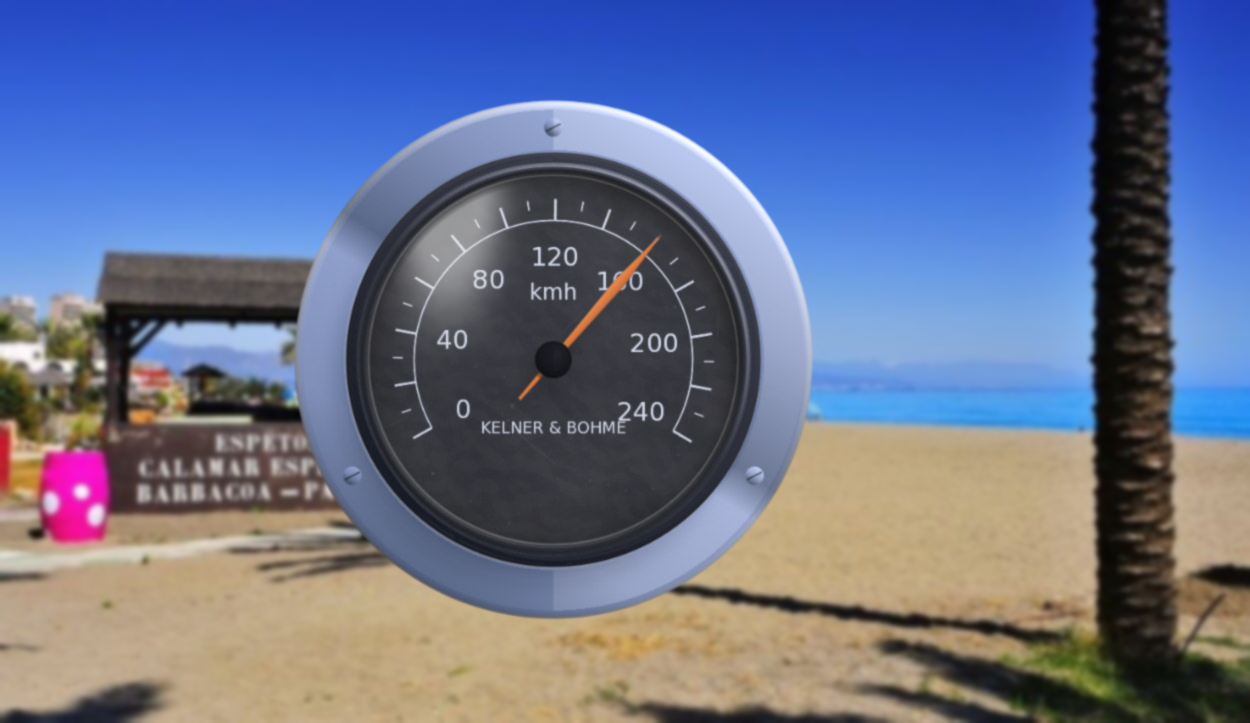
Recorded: 160 km/h
